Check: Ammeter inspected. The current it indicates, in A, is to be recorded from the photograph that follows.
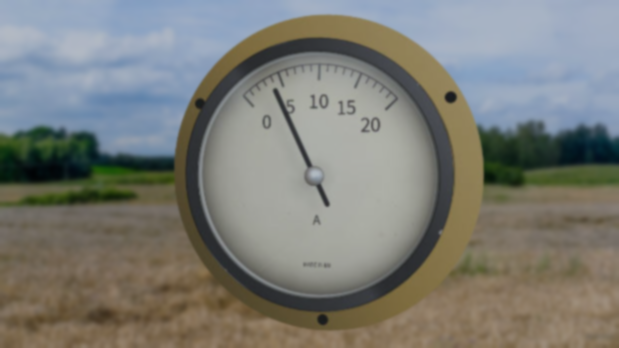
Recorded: 4 A
